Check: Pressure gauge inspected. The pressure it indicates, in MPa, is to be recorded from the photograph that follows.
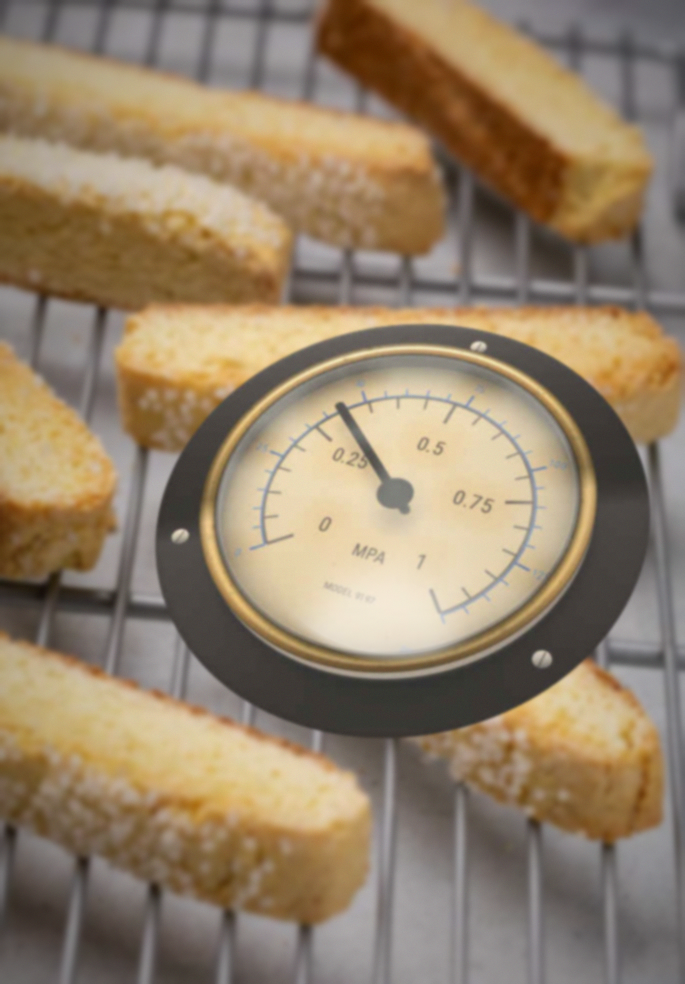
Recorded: 0.3 MPa
